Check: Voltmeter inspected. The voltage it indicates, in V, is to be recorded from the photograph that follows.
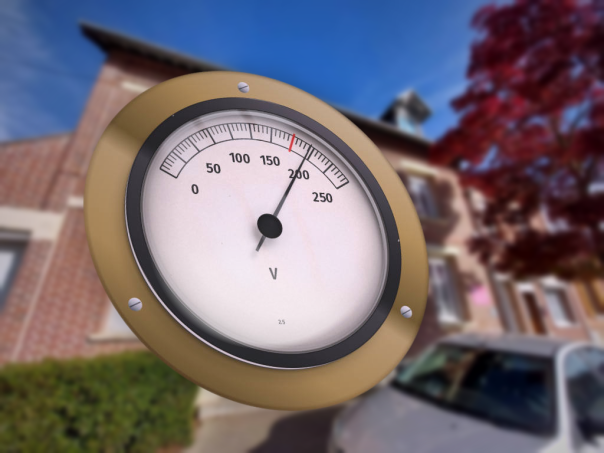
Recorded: 195 V
